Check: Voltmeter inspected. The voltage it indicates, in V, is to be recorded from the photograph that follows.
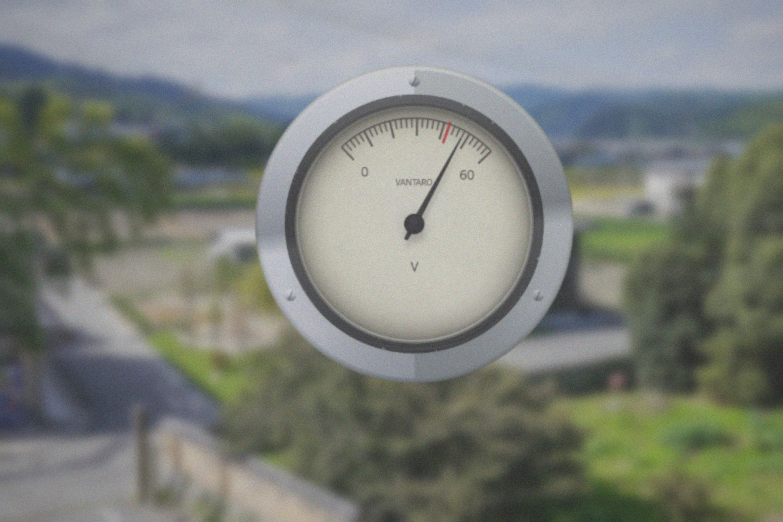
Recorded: 48 V
